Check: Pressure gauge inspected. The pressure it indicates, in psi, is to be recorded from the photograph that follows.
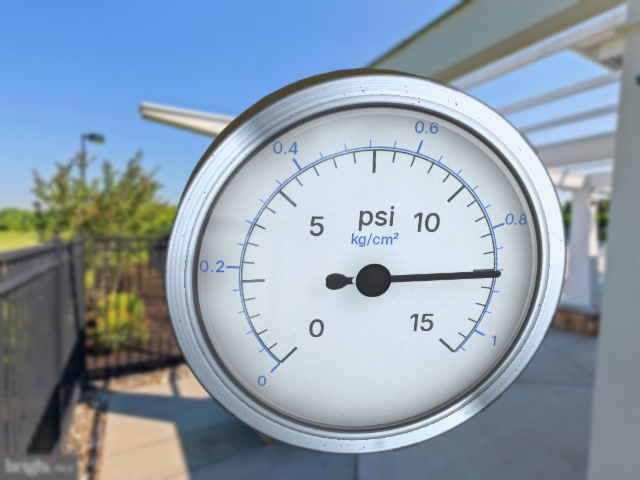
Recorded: 12.5 psi
